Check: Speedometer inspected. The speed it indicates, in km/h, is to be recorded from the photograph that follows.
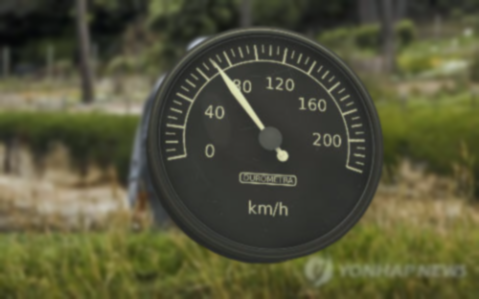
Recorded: 70 km/h
